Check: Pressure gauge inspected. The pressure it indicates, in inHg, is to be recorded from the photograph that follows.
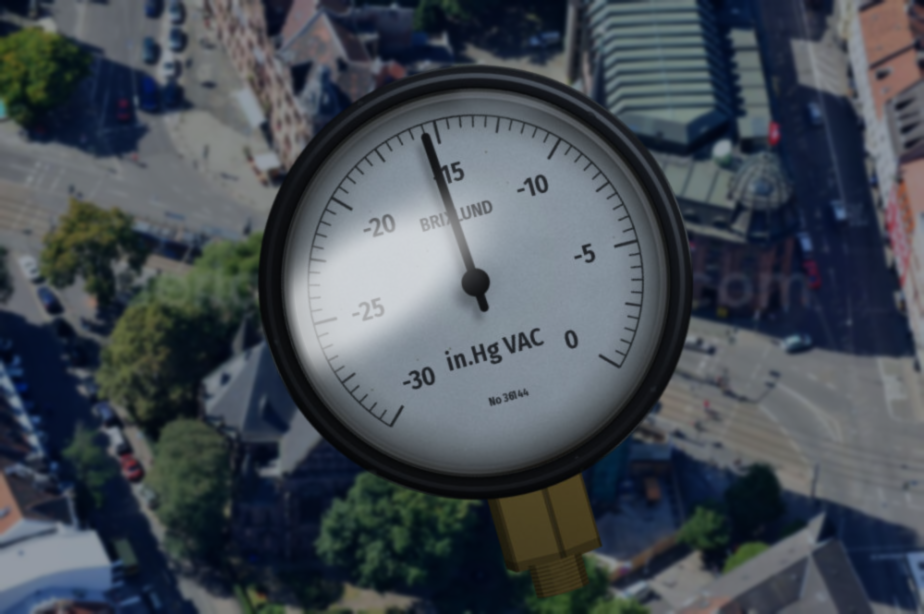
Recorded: -15.5 inHg
